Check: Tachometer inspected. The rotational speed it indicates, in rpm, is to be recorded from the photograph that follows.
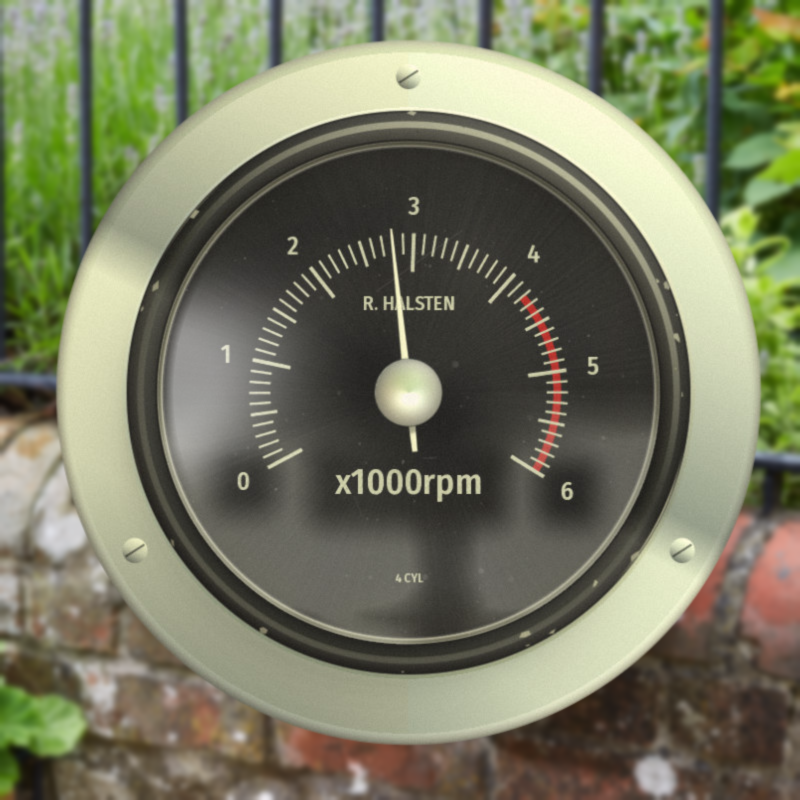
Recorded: 2800 rpm
